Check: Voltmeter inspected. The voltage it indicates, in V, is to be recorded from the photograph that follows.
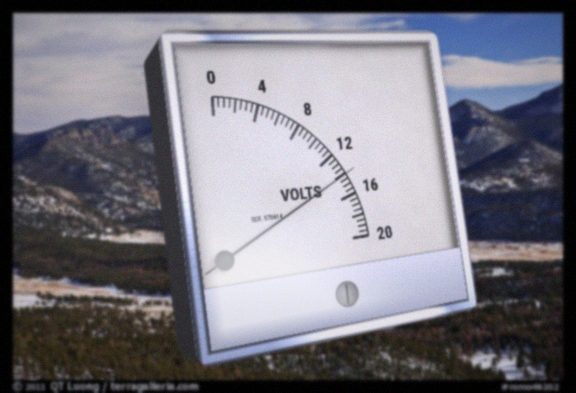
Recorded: 14 V
